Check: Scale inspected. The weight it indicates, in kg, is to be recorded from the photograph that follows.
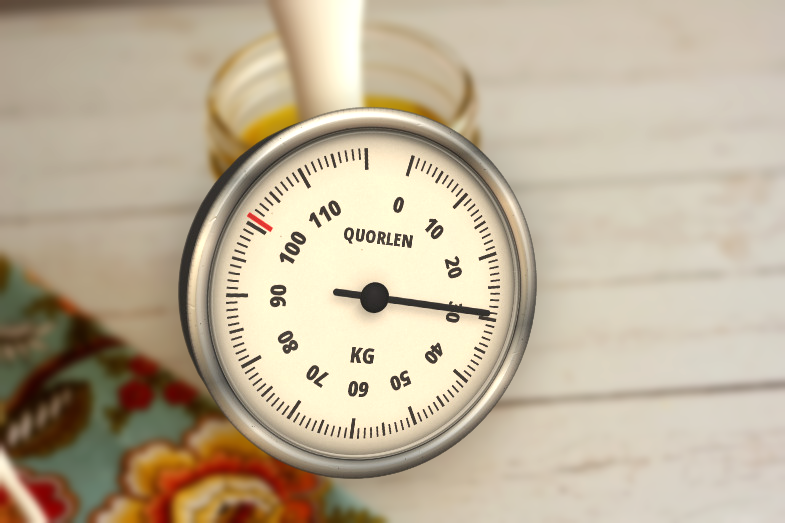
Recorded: 29 kg
